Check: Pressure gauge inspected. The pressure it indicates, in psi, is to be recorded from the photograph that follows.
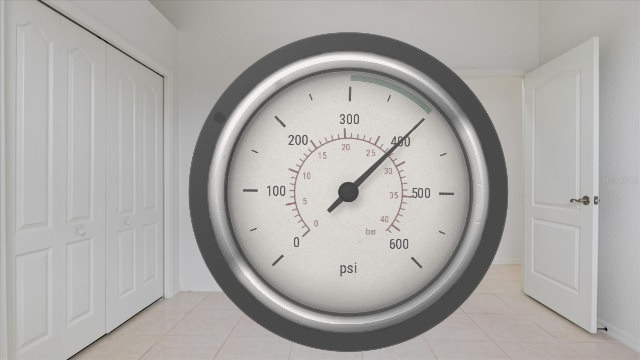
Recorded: 400 psi
